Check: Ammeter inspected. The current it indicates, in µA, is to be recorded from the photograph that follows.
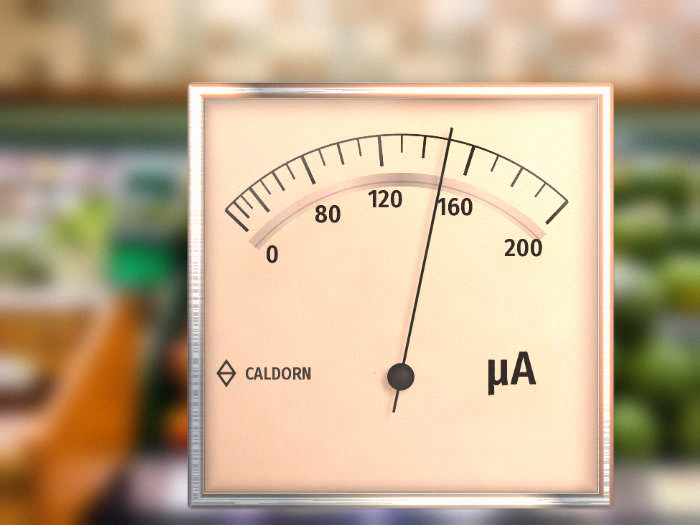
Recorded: 150 µA
